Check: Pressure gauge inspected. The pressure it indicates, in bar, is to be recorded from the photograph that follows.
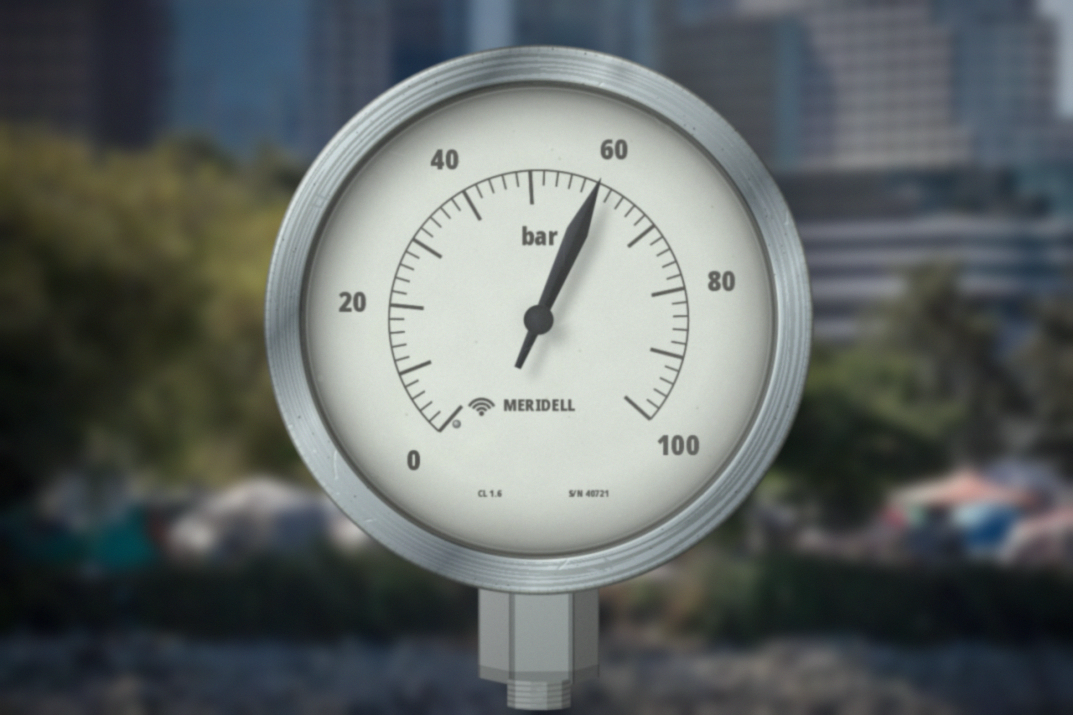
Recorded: 60 bar
